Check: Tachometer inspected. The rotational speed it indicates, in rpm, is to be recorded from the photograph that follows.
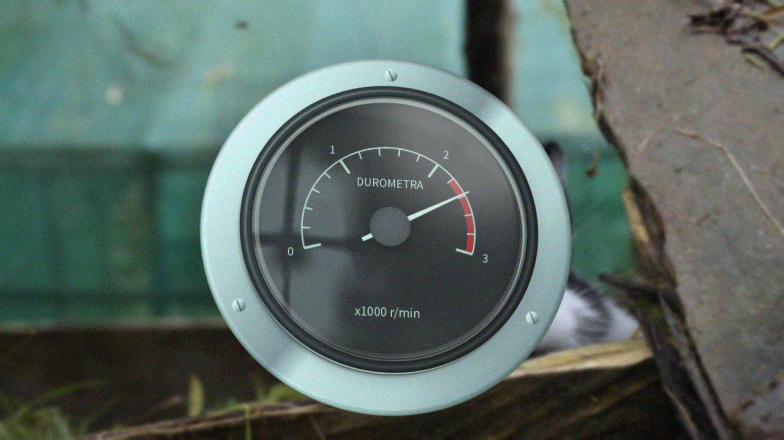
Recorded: 2400 rpm
